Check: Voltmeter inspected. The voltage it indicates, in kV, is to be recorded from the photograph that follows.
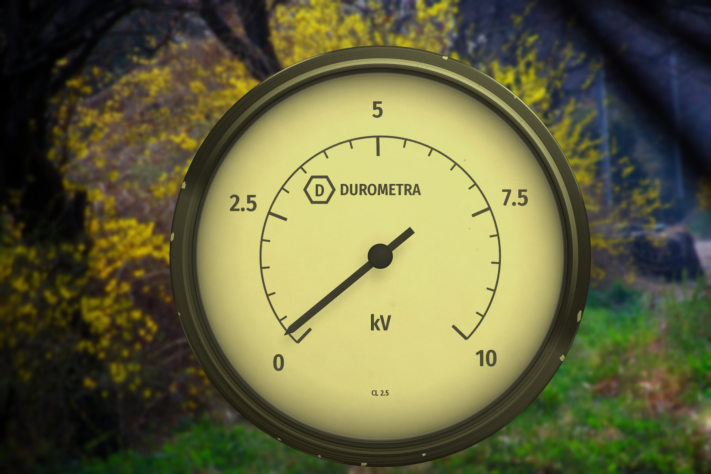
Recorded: 0.25 kV
